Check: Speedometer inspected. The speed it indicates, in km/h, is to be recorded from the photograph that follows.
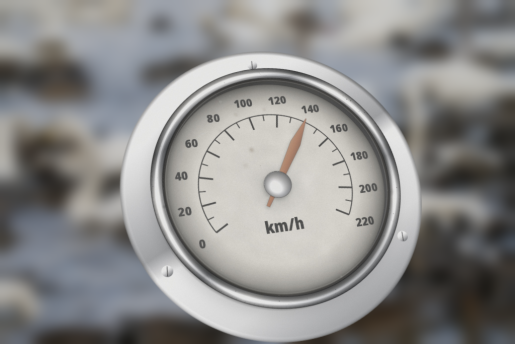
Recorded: 140 km/h
